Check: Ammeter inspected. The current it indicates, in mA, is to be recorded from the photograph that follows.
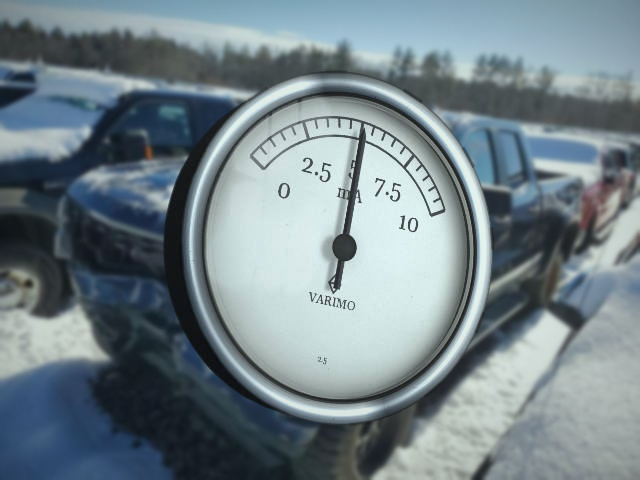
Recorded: 5 mA
